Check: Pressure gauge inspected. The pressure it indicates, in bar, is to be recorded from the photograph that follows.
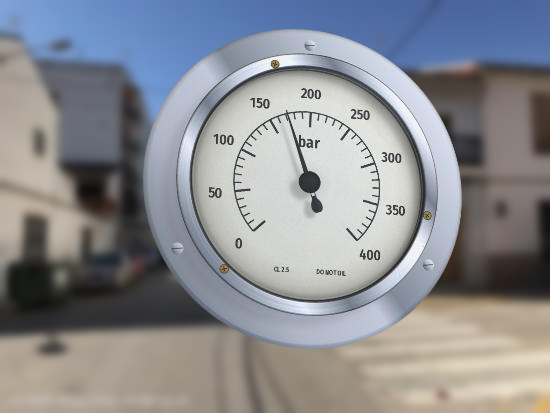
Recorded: 170 bar
